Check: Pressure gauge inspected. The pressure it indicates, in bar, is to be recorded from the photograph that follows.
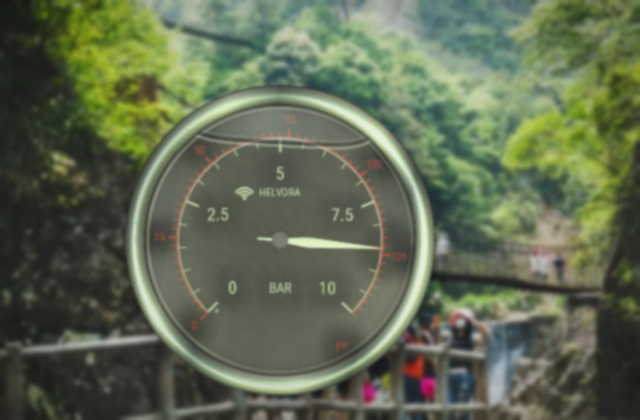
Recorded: 8.5 bar
